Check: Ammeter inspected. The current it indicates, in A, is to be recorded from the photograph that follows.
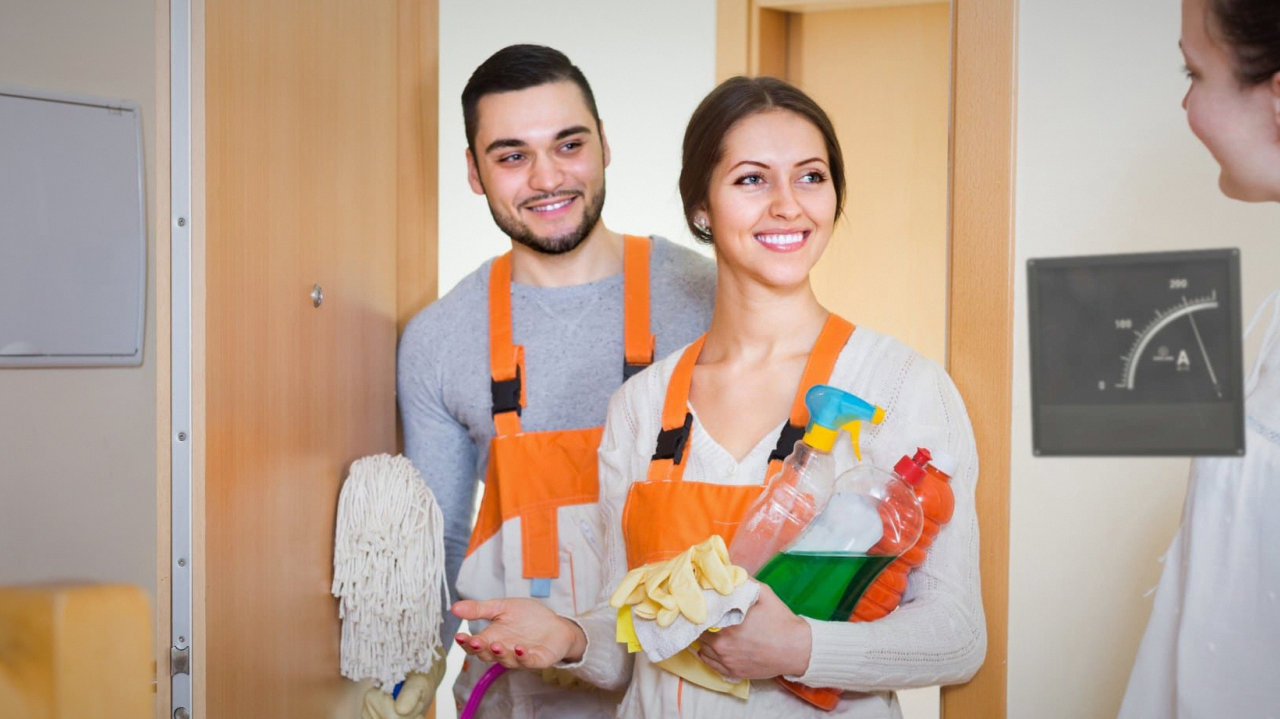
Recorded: 200 A
